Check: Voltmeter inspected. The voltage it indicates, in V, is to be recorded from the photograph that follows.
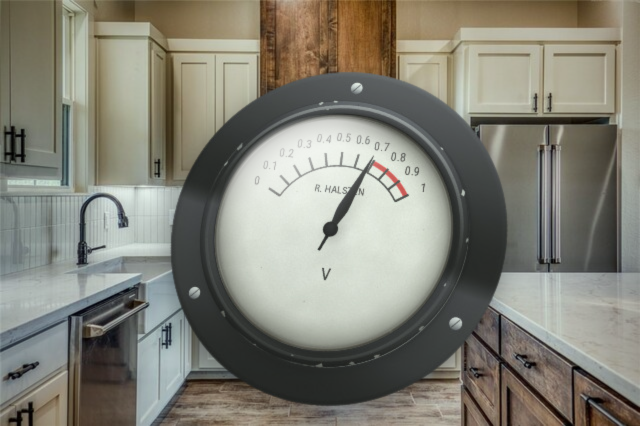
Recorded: 0.7 V
